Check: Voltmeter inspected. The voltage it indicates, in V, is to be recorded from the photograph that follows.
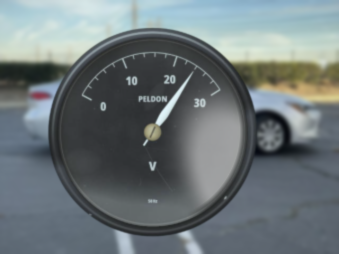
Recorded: 24 V
